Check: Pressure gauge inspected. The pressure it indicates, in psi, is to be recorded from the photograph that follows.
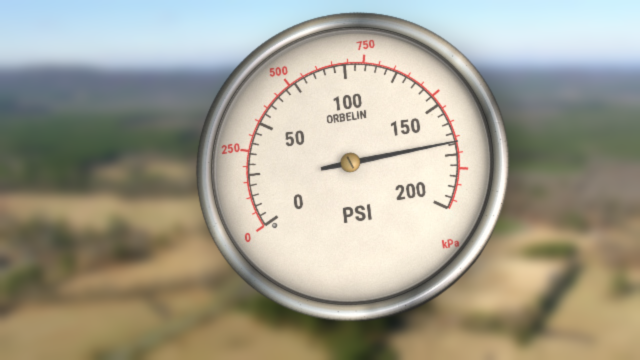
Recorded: 170 psi
